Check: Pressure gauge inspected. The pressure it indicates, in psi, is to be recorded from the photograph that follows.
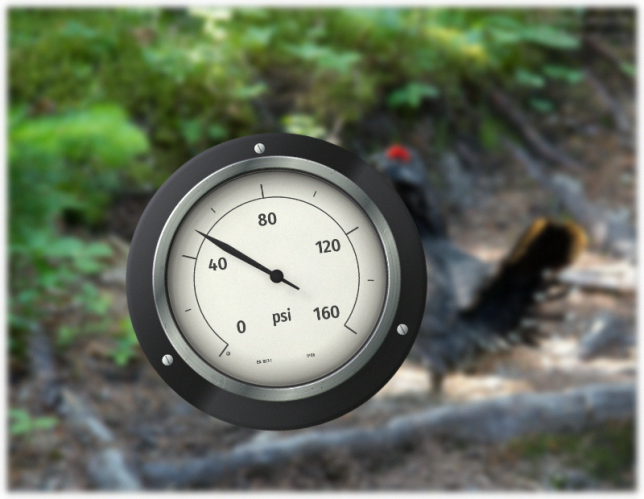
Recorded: 50 psi
